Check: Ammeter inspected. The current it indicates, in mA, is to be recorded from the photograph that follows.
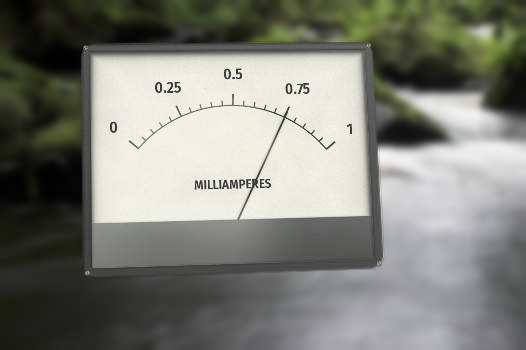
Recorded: 0.75 mA
